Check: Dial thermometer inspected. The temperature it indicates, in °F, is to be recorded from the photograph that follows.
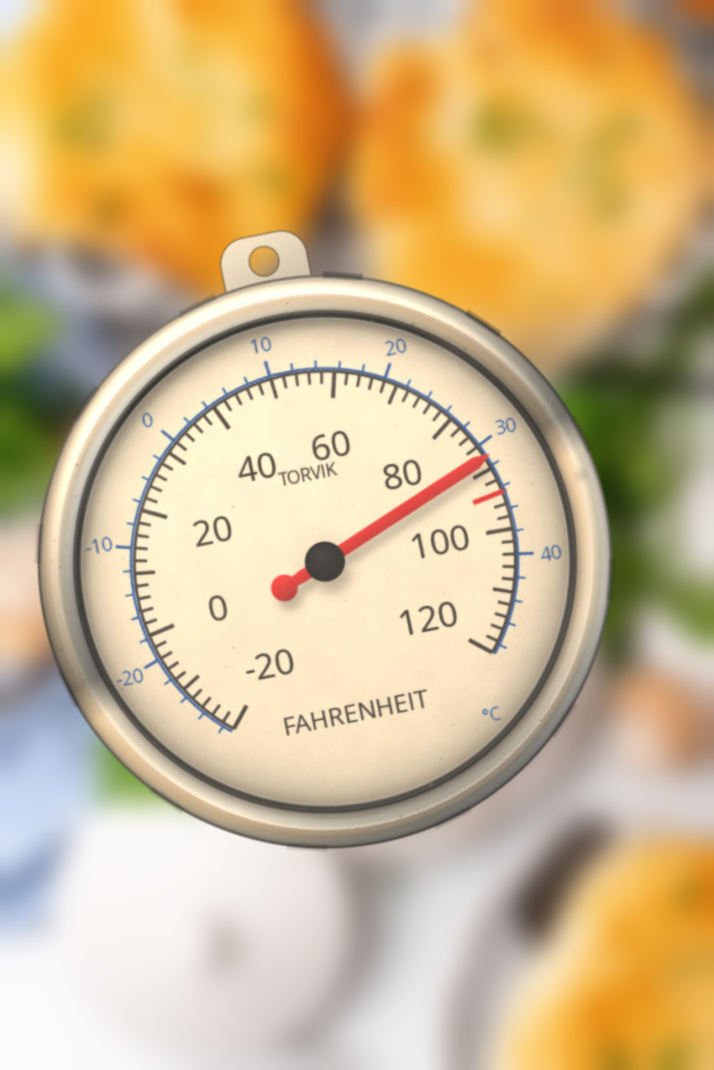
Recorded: 88 °F
